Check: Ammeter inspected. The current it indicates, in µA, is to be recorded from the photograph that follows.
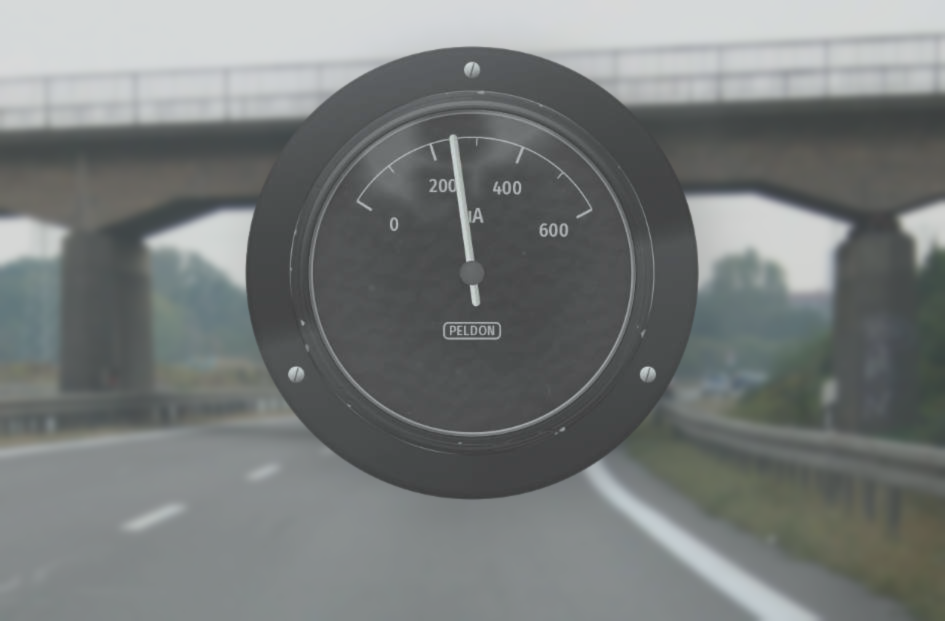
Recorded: 250 µA
